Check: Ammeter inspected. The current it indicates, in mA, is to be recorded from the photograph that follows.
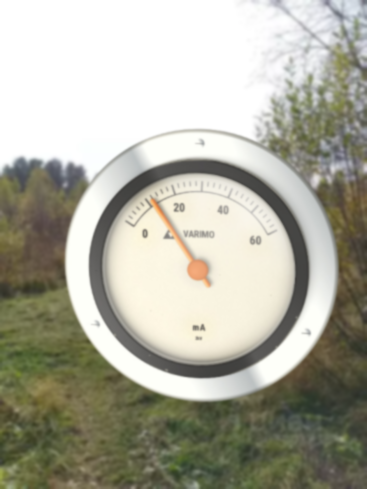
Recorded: 12 mA
